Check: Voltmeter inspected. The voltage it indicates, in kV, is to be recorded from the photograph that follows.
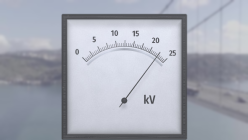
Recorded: 22.5 kV
